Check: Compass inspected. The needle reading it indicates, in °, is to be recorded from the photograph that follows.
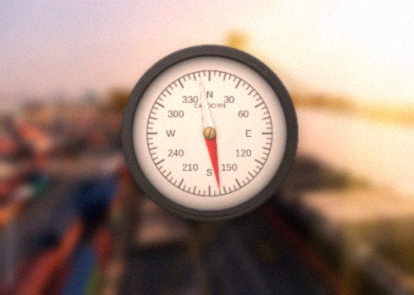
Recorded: 170 °
